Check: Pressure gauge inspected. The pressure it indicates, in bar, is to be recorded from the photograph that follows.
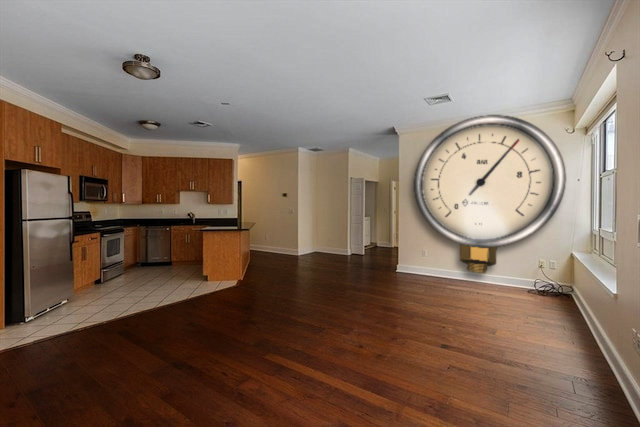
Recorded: 6.5 bar
